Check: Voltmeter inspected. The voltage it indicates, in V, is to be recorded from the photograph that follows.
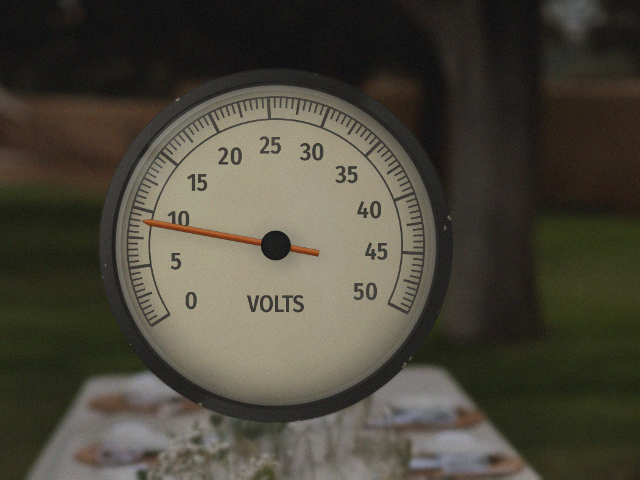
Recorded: 9 V
